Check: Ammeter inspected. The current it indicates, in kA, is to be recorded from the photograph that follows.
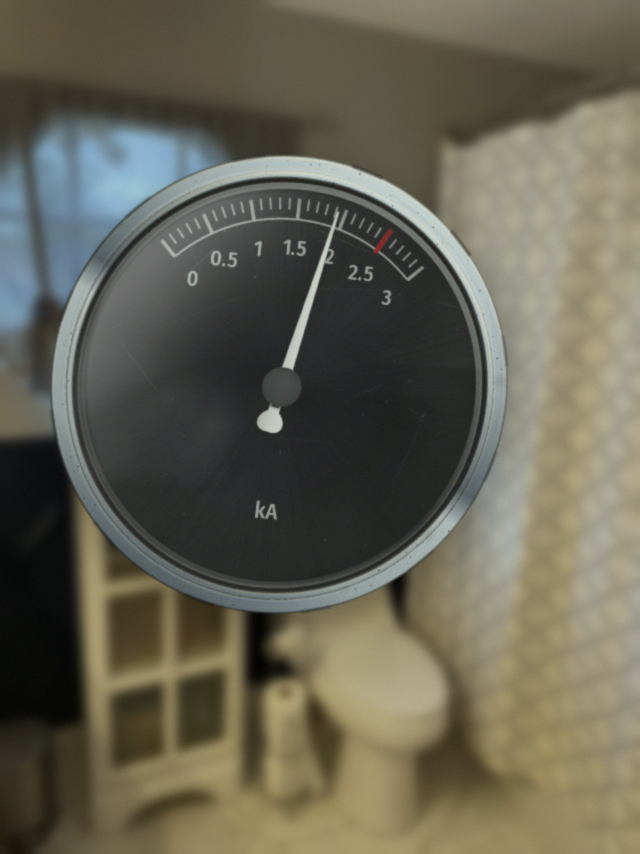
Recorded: 1.9 kA
